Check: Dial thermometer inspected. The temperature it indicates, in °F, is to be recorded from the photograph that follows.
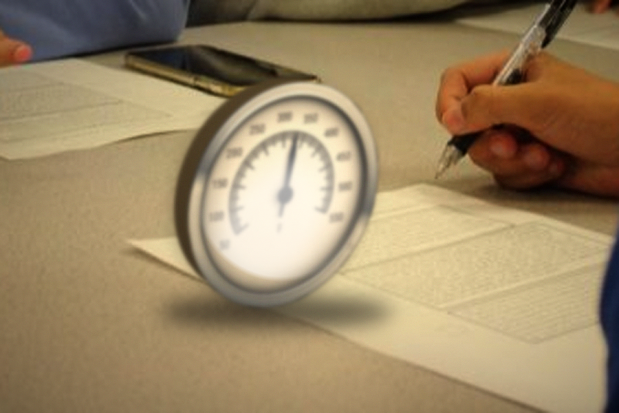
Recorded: 325 °F
